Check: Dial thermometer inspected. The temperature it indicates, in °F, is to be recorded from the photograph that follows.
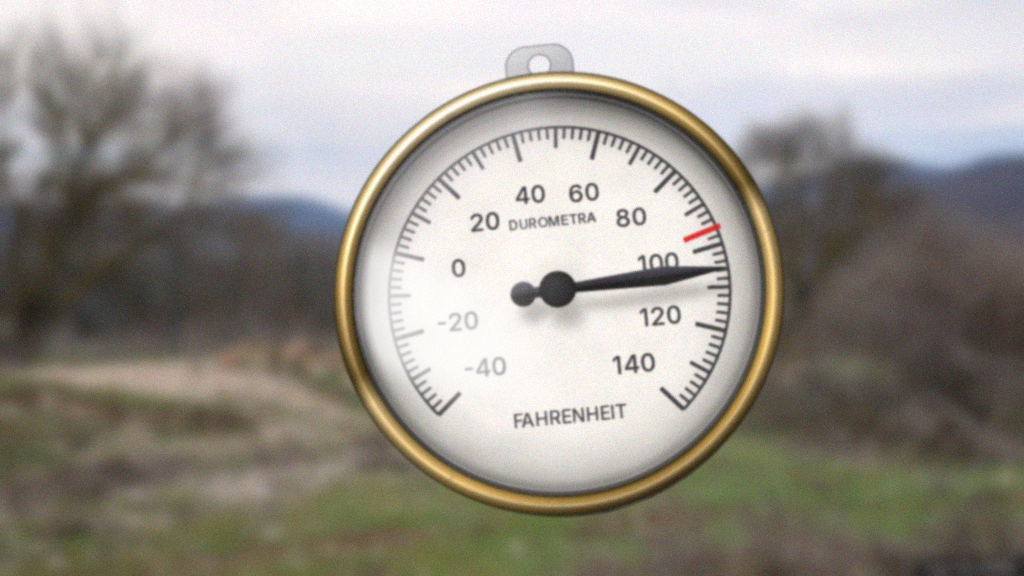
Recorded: 106 °F
